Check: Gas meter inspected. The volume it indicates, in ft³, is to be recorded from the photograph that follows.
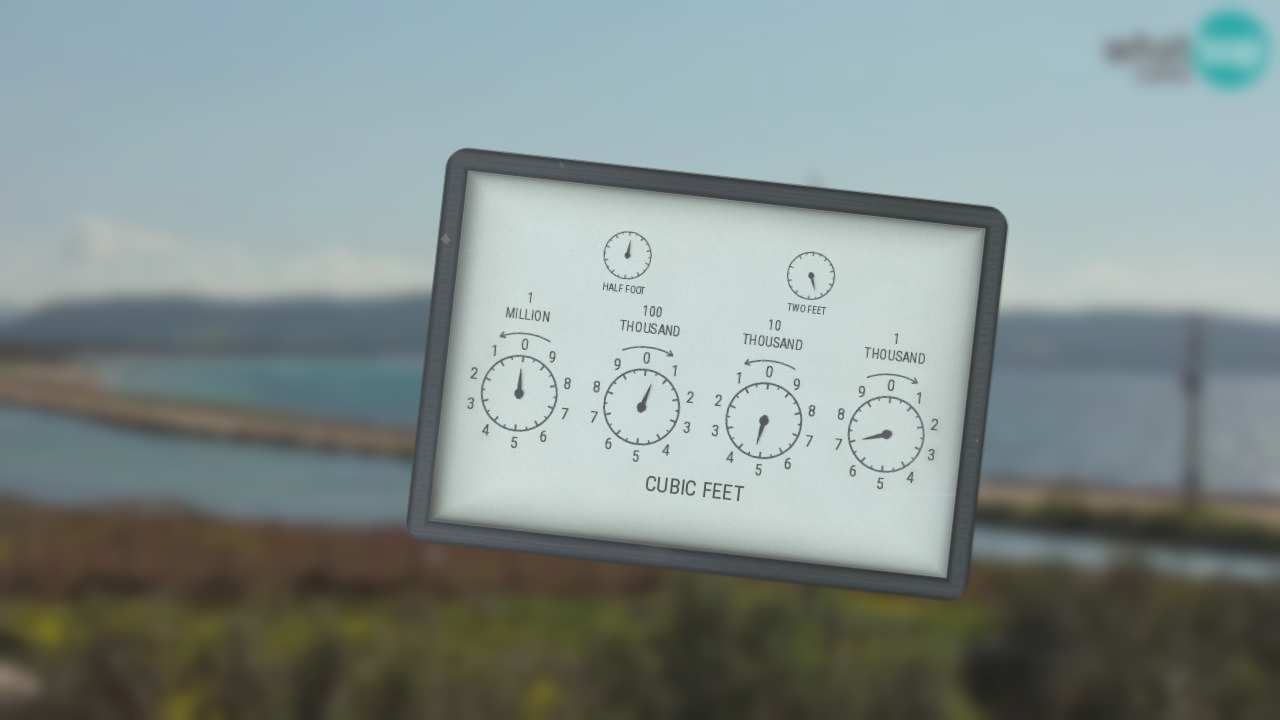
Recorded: 4700 ft³
